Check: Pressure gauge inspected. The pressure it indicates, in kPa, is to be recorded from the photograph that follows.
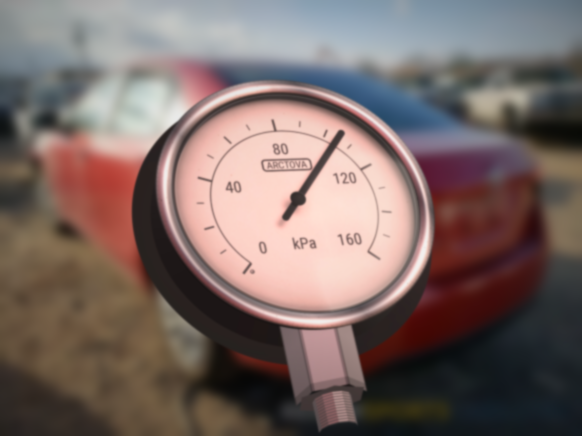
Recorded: 105 kPa
